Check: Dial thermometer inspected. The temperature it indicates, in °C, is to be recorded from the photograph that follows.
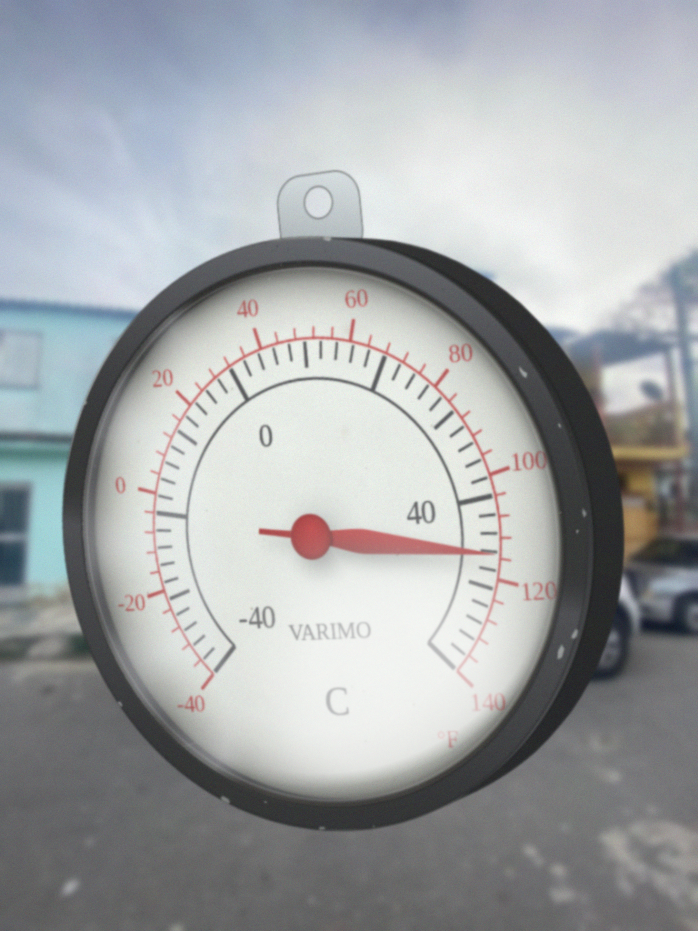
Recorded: 46 °C
